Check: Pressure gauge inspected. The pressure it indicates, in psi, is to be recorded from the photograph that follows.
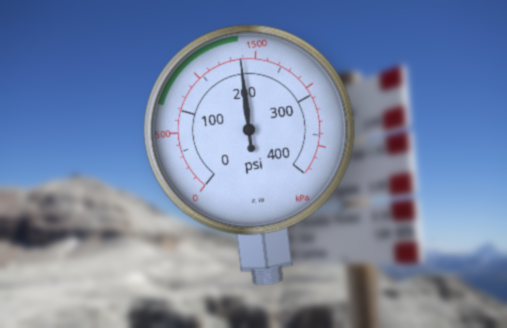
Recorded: 200 psi
